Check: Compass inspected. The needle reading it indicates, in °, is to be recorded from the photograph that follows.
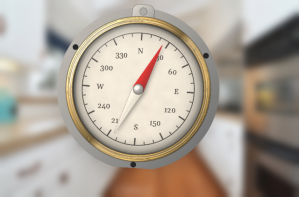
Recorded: 25 °
